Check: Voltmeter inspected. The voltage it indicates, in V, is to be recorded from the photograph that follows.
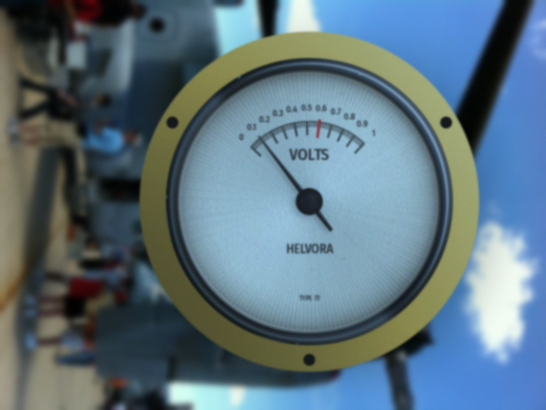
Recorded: 0.1 V
